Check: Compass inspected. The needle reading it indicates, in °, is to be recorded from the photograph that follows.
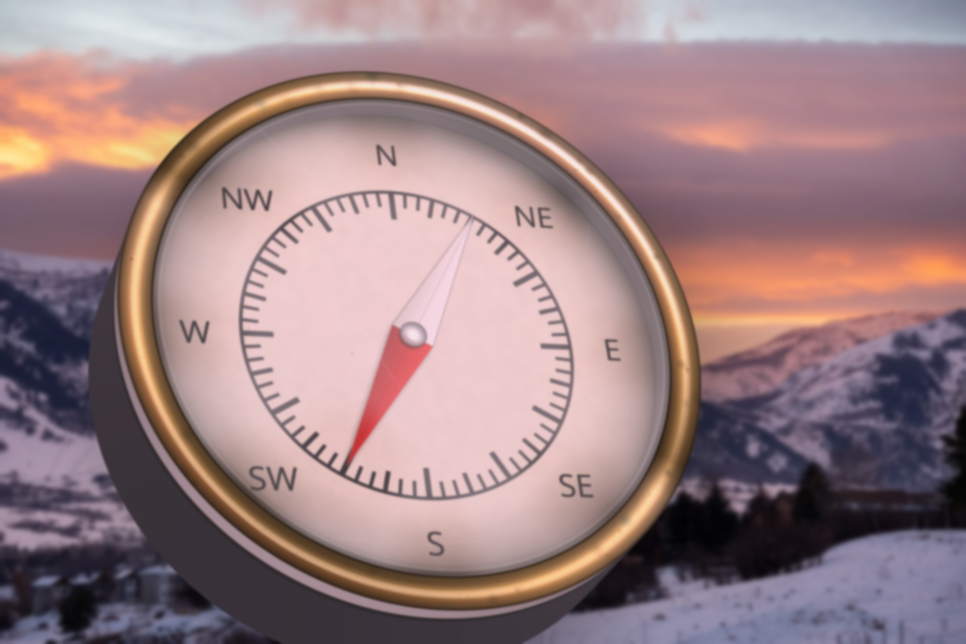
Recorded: 210 °
